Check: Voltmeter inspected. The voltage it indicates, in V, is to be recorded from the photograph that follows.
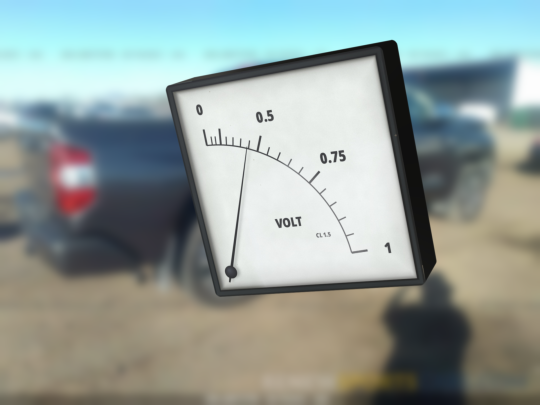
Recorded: 0.45 V
